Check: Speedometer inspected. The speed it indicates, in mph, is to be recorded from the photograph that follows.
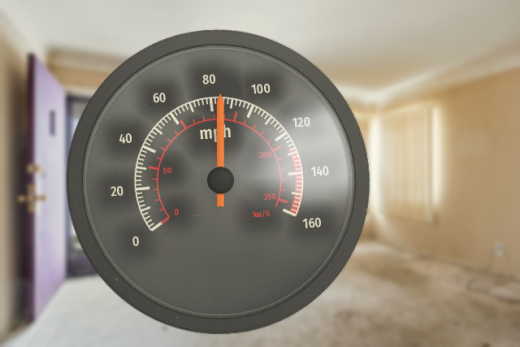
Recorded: 84 mph
